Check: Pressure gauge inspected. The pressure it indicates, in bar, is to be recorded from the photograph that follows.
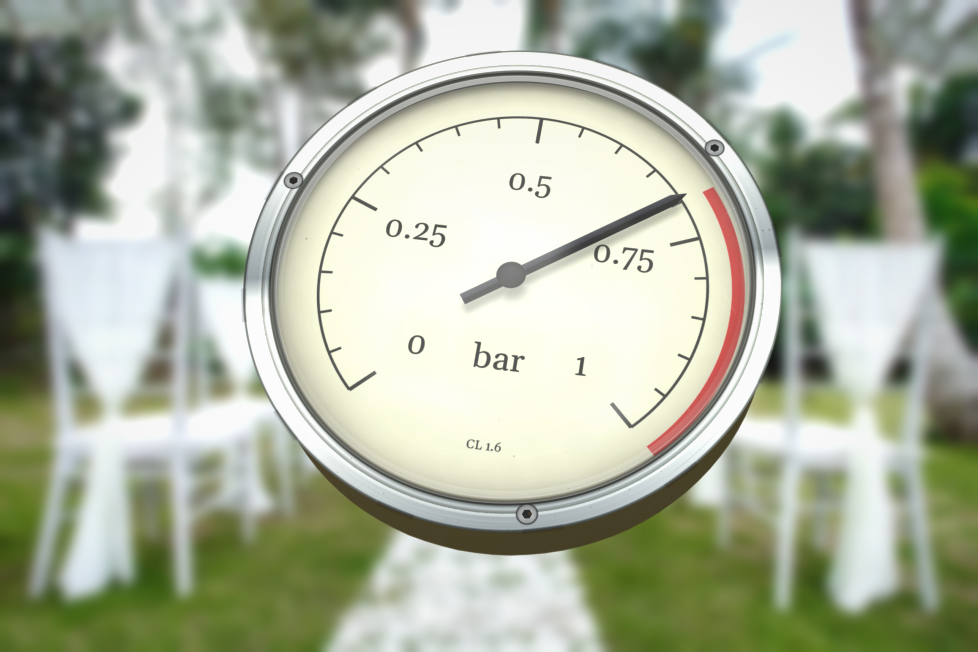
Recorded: 0.7 bar
